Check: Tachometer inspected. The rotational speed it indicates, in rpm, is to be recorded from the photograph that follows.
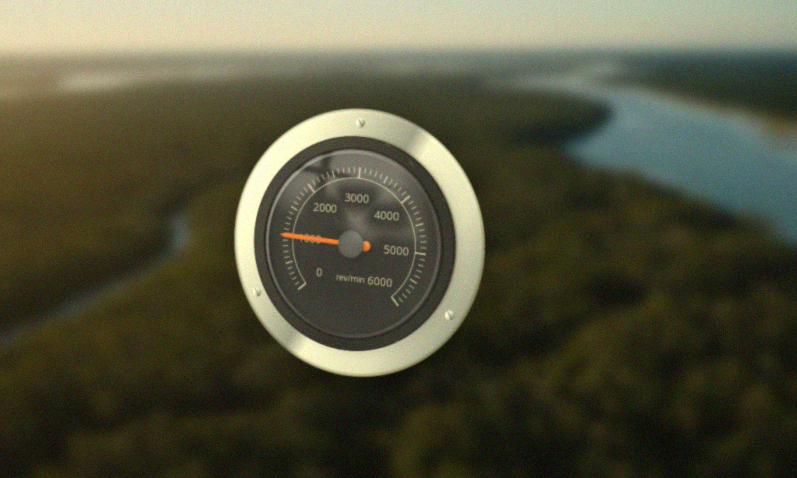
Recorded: 1000 rpm
